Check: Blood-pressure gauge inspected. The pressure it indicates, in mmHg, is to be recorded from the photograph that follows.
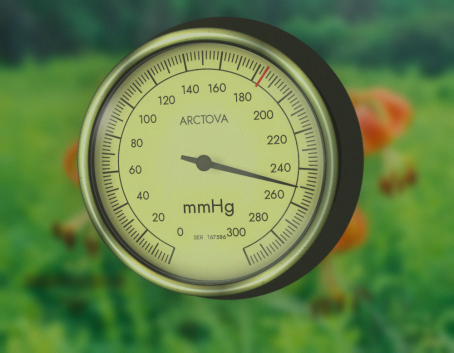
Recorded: 250 mmHg
